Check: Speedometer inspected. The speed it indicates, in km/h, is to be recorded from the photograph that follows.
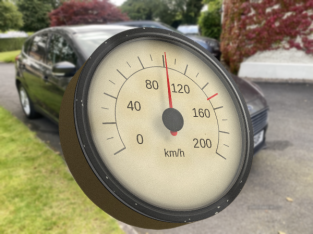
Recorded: 100 km/h
